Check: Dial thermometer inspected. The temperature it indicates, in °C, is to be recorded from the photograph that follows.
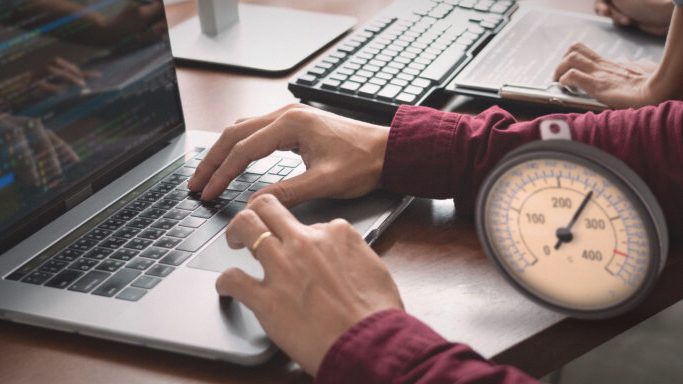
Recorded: 250 °C
